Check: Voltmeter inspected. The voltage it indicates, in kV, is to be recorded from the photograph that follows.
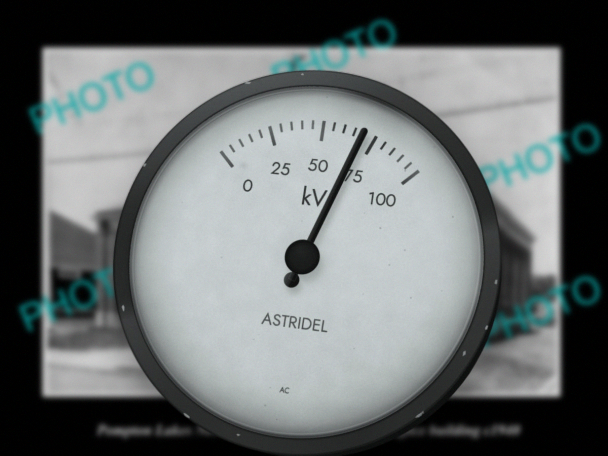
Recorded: 70 kV
